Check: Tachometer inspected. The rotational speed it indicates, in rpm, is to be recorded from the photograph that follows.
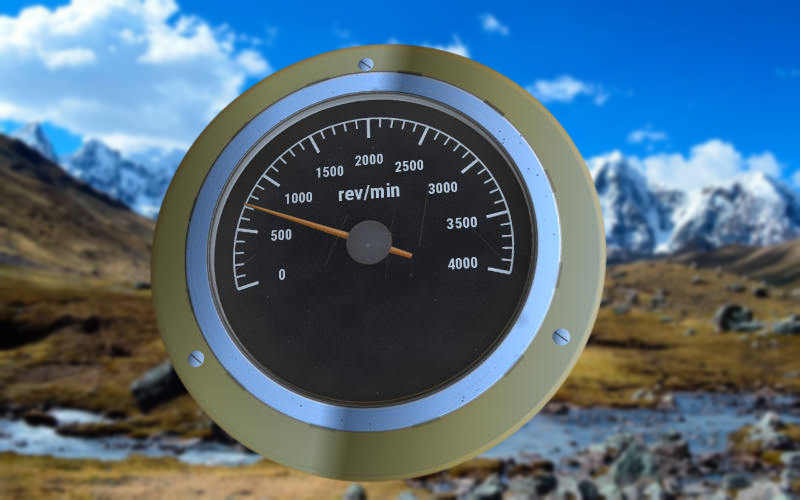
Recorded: 700 rpm
